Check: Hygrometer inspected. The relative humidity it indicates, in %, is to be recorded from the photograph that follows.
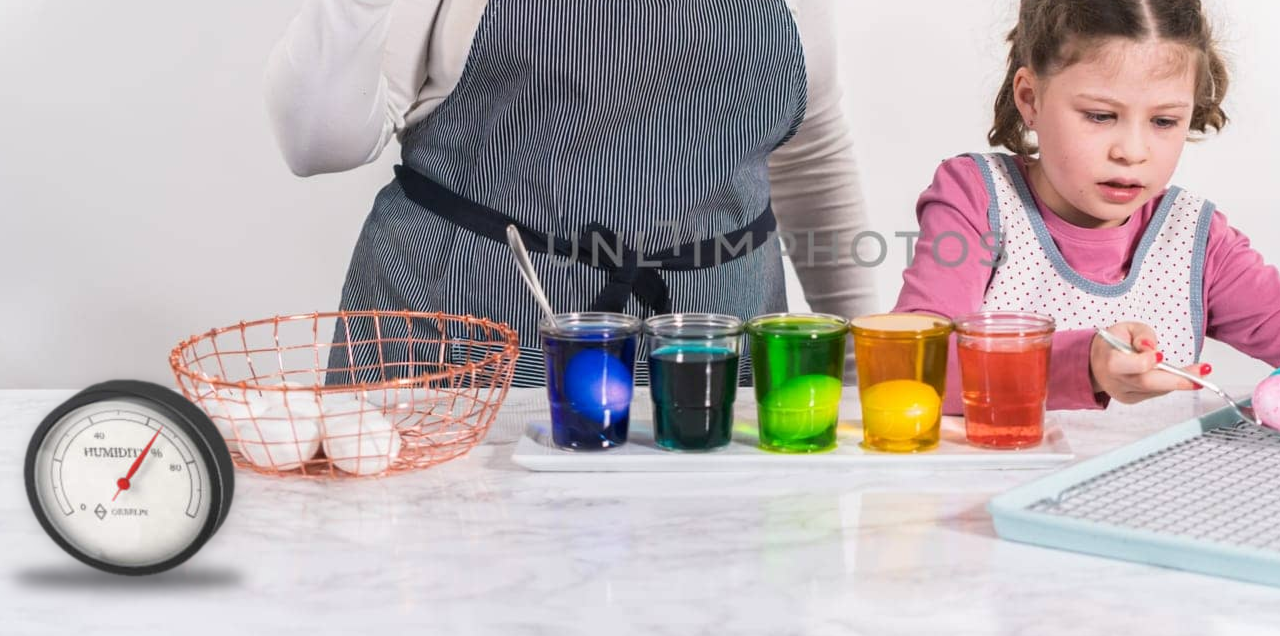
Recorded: 65 %
